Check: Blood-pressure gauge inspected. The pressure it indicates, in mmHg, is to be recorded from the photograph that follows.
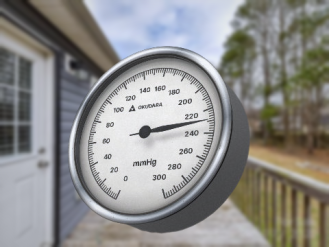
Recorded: 230 mmHg
